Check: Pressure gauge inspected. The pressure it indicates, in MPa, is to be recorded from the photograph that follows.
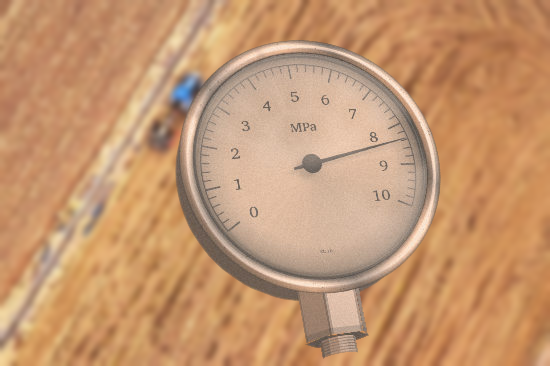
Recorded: 8.4 MPa
